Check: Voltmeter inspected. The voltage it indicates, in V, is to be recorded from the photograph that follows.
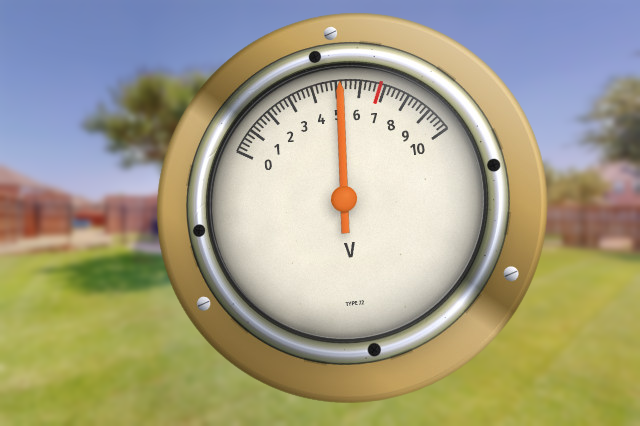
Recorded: 5.2 V
